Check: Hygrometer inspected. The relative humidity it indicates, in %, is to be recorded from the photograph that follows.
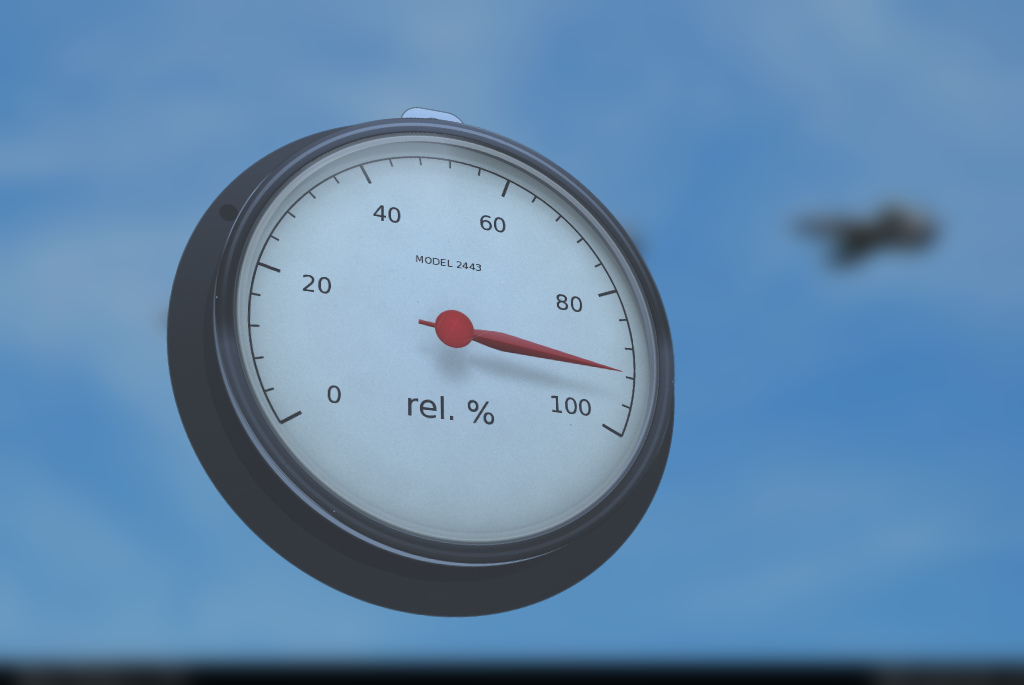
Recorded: 92 %
